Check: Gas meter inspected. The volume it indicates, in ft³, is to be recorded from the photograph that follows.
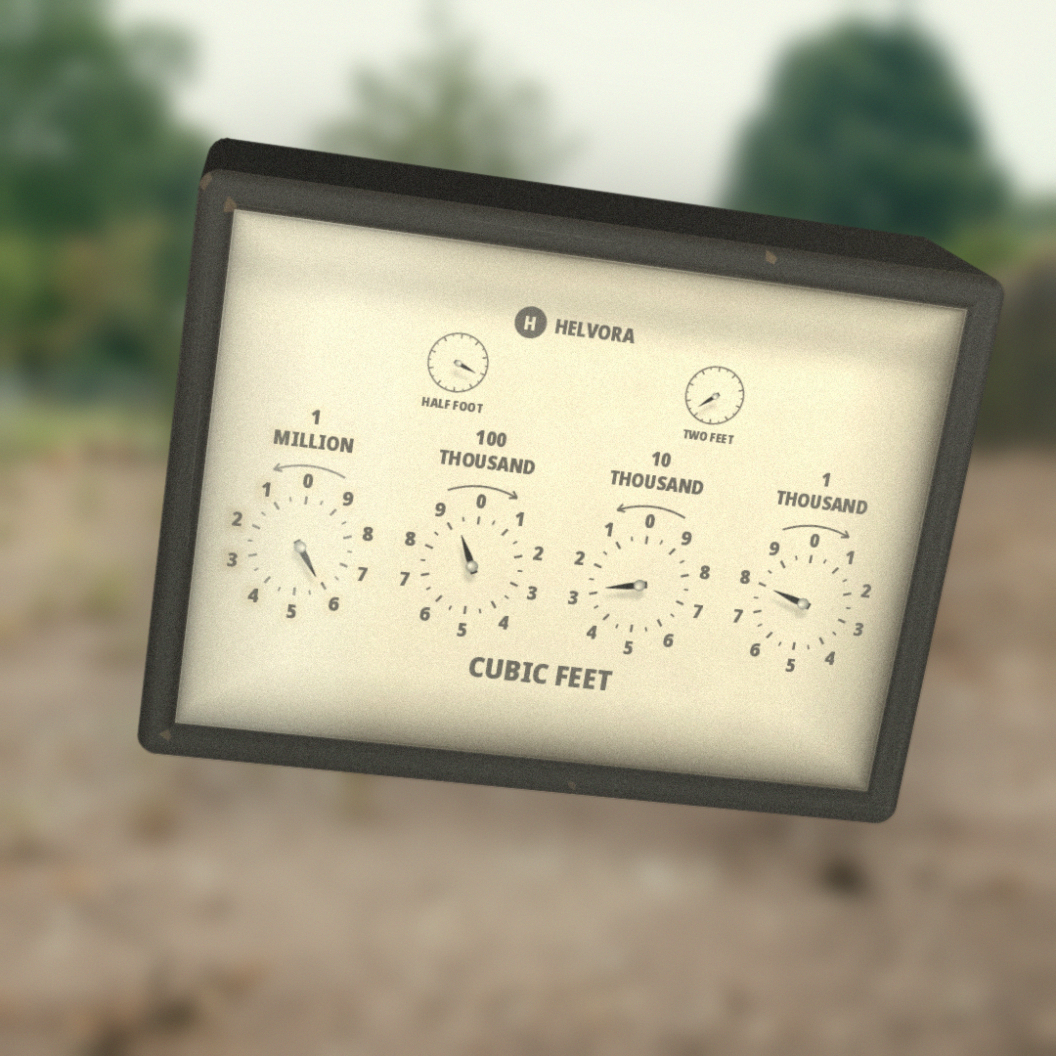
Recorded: 592800 ft³
